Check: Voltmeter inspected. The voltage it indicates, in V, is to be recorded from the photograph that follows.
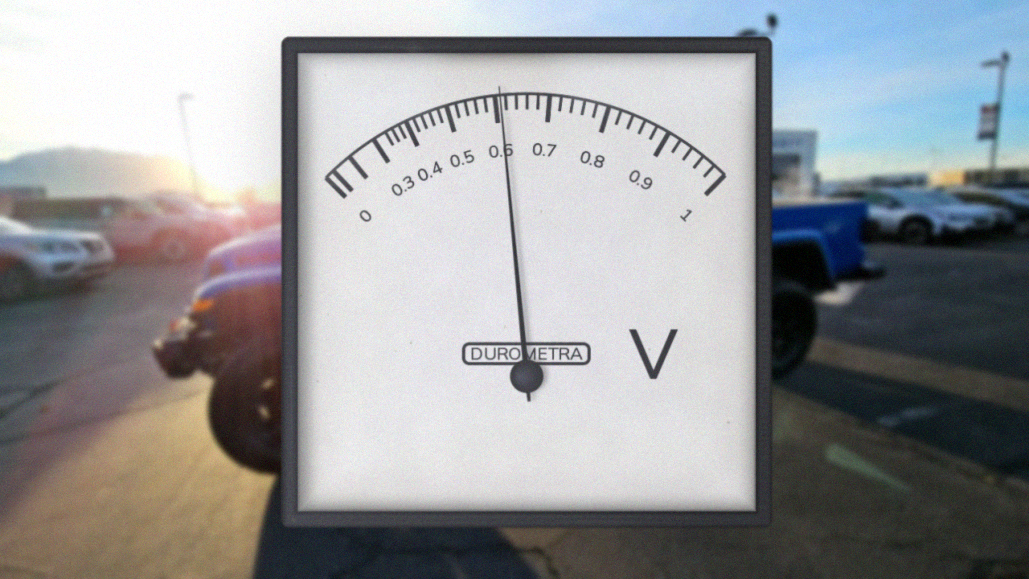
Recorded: 0.61 V
